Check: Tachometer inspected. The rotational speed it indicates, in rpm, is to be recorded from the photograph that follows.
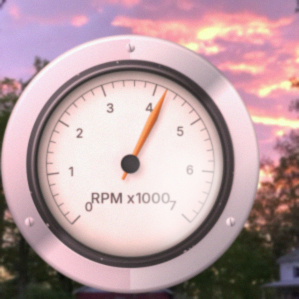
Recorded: 4200 rpm
